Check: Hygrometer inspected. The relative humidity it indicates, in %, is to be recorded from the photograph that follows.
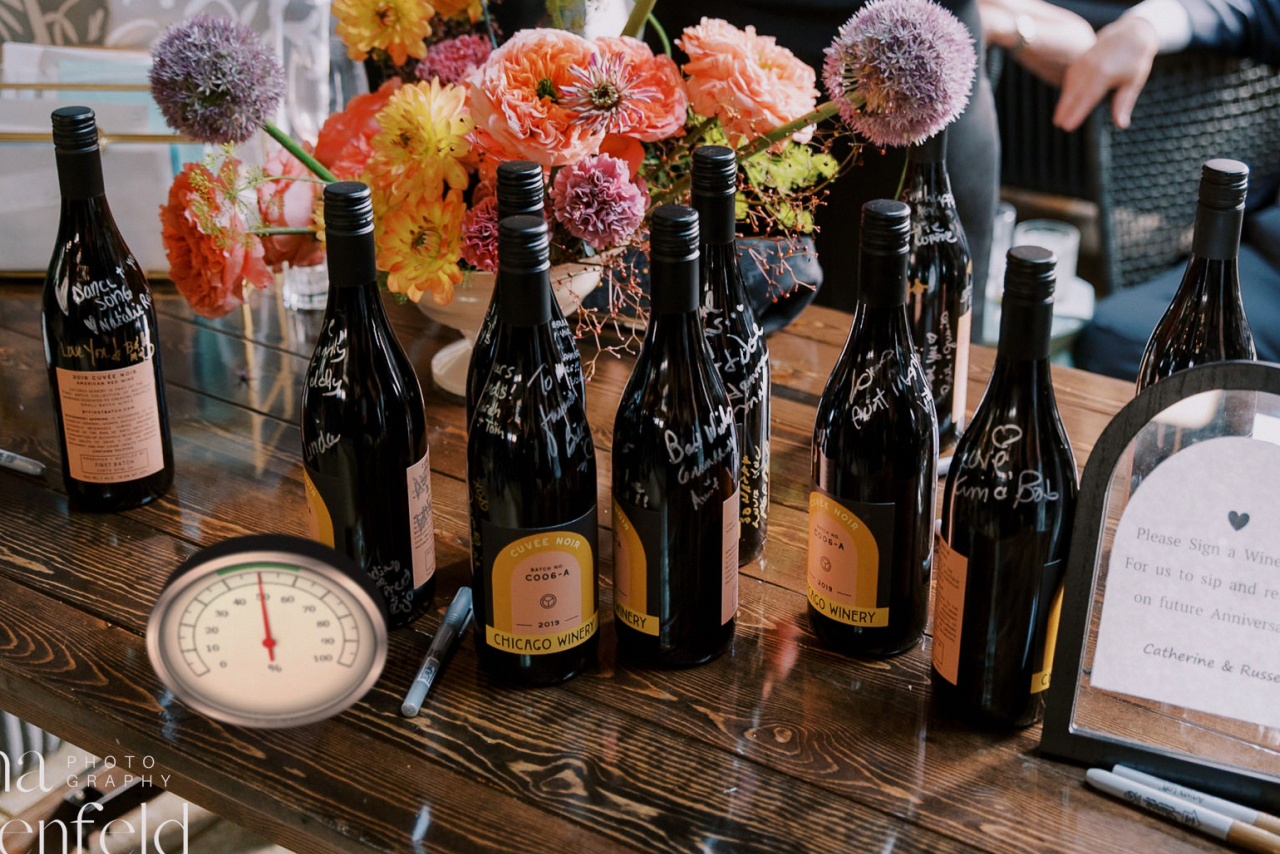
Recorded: 50 %
